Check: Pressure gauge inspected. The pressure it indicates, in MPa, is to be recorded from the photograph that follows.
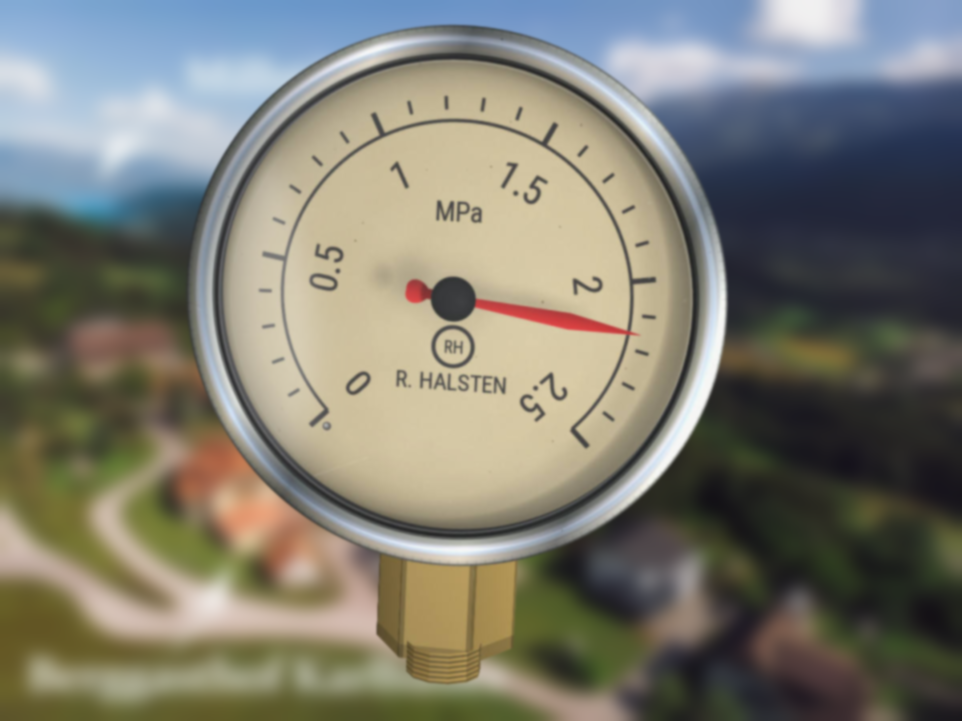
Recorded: 2.15 MPa
